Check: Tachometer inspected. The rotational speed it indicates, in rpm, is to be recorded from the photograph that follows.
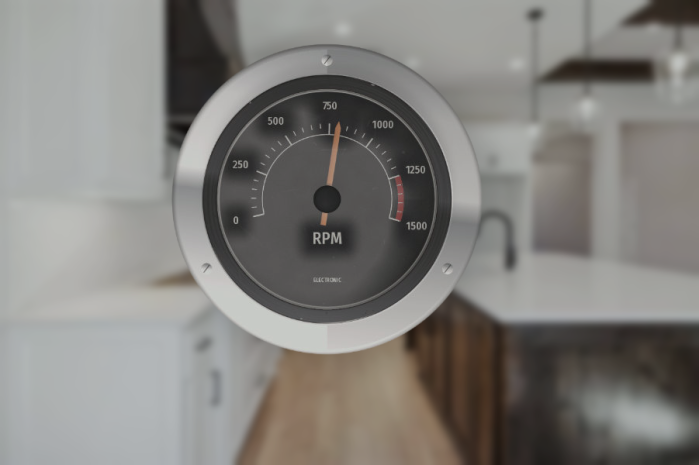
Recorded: 800 rpm
